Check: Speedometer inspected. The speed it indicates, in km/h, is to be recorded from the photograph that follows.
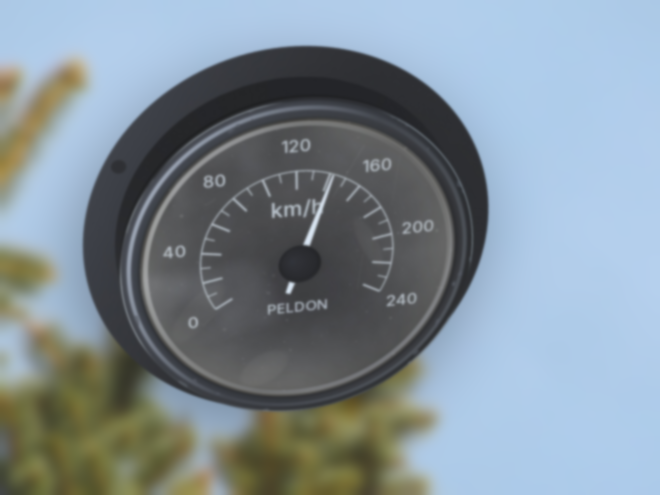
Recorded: 140 km/h
